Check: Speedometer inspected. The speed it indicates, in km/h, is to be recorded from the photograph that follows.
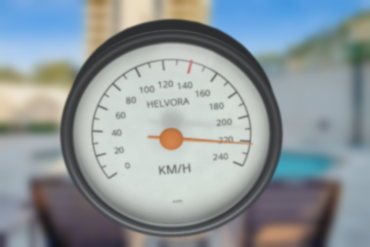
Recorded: 220 km/h
